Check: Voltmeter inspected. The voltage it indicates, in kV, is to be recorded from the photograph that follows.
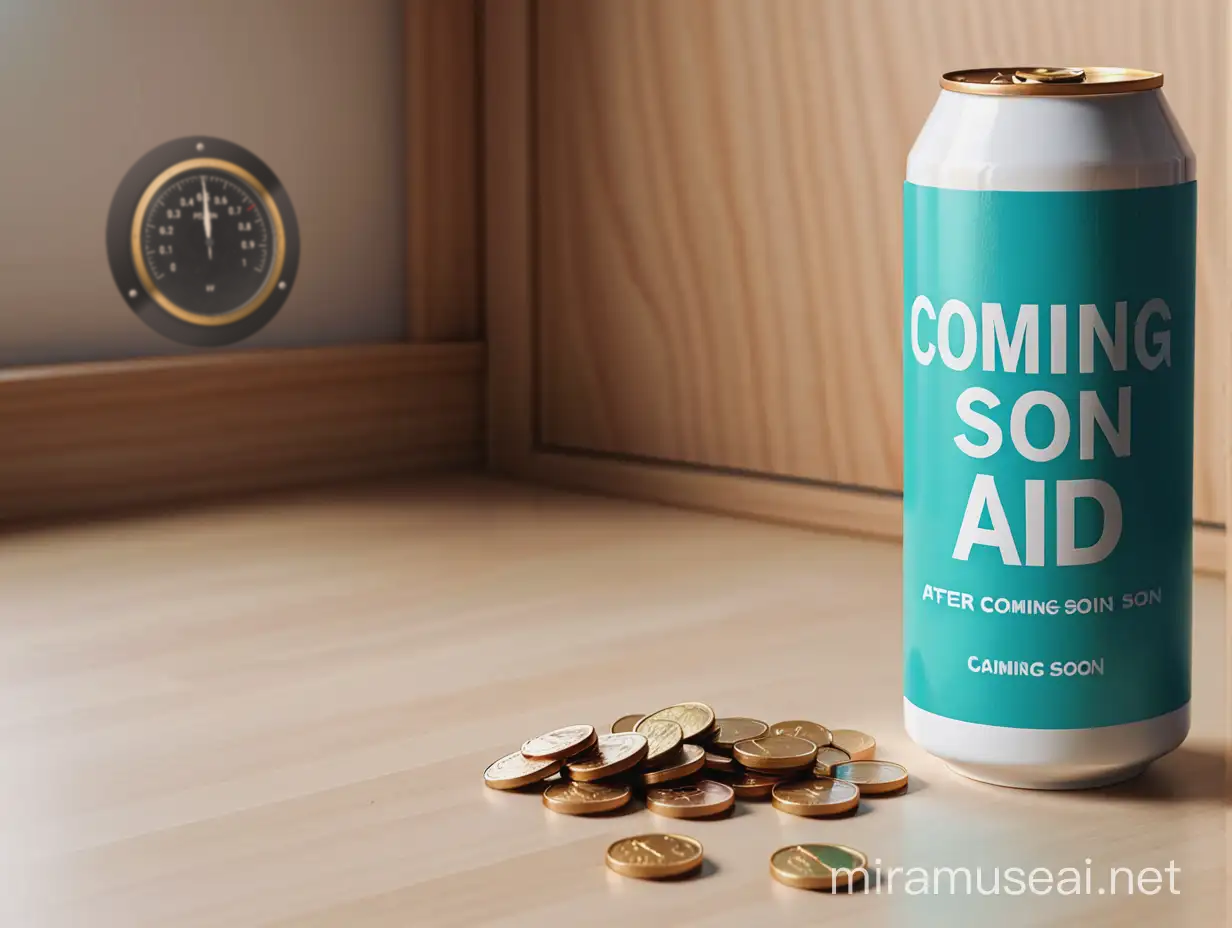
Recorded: 0.5 kV
